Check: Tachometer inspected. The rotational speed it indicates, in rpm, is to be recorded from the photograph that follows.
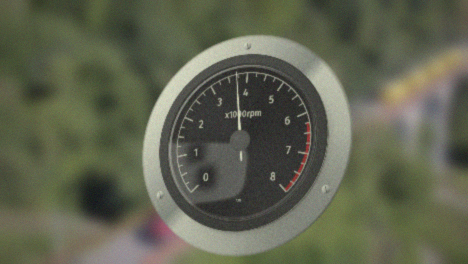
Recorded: 3750 rpm
